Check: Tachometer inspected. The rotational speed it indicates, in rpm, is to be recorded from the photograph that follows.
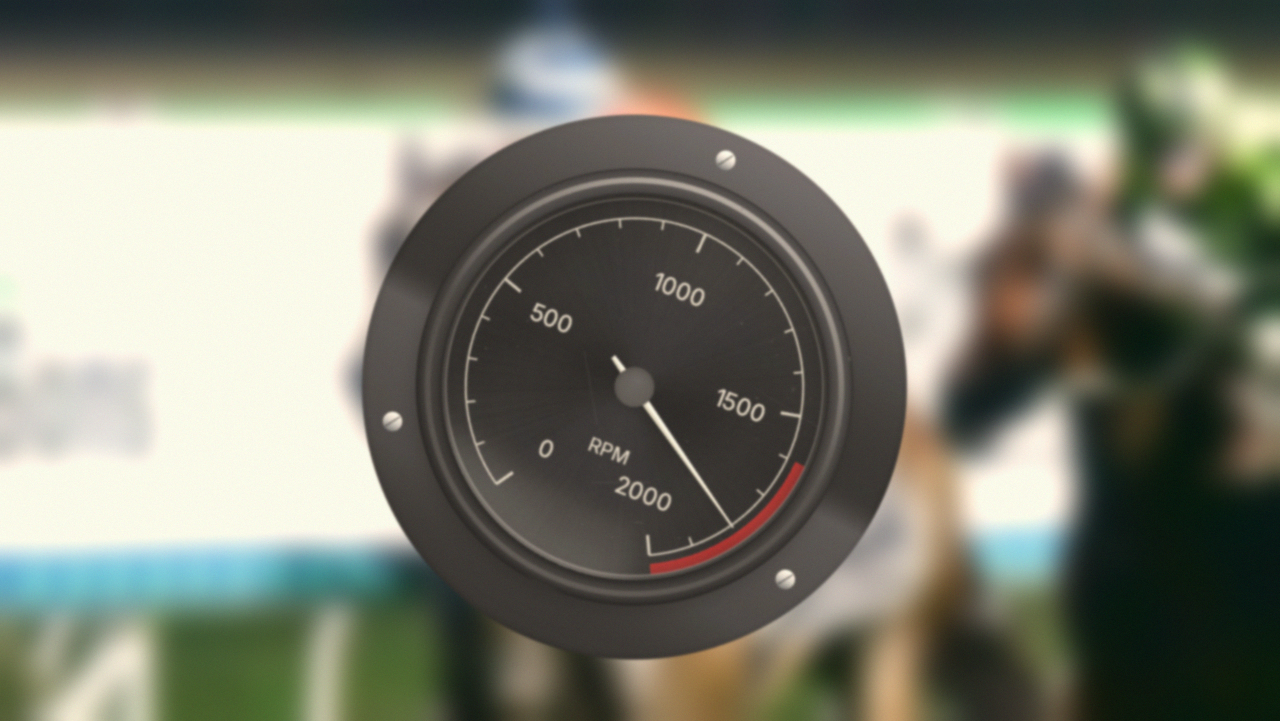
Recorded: 1800 rpm
